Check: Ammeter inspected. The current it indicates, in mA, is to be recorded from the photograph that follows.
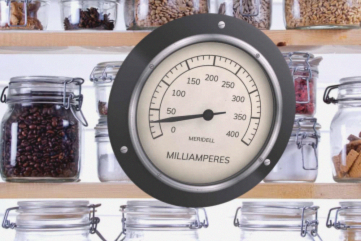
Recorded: 30 mA
